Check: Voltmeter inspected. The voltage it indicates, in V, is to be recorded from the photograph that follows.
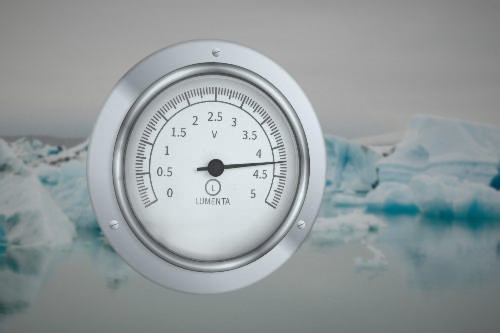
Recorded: 4.25 V
